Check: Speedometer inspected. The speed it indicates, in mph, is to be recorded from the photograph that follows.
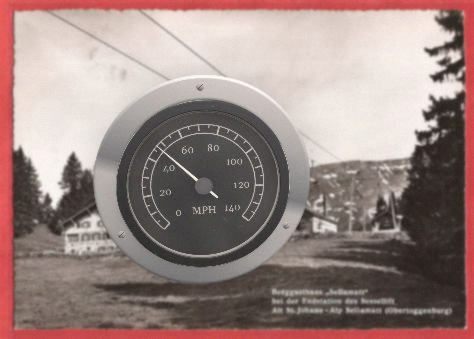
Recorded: 47.5 mph
